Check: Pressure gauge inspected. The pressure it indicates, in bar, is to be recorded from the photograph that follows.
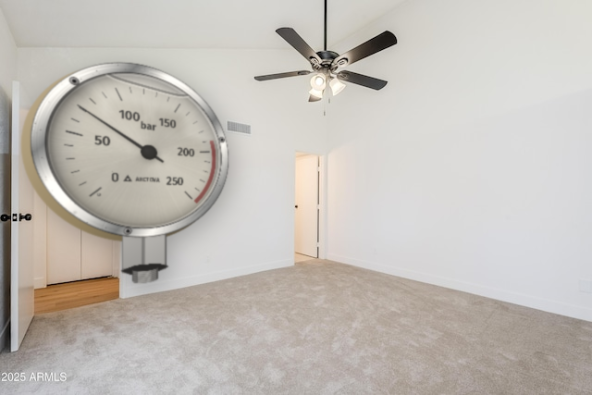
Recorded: 70 bar
